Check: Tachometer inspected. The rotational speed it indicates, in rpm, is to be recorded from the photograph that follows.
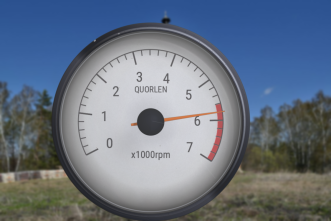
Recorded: 5800 rpm
